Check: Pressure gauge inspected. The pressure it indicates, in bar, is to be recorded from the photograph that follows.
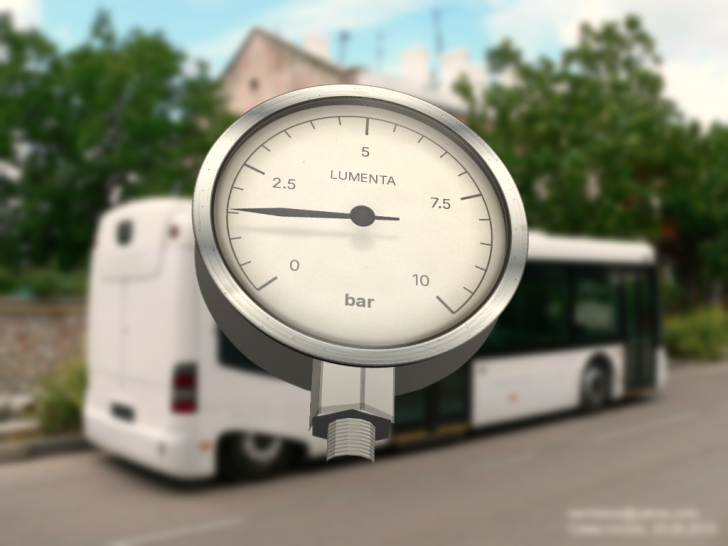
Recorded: 1.5 bar
